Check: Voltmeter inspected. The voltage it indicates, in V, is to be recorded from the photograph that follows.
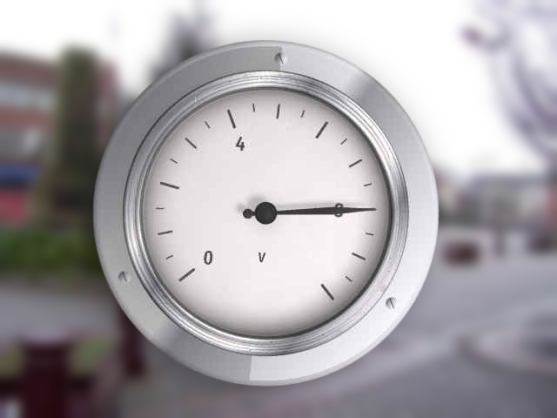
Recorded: 8 V
